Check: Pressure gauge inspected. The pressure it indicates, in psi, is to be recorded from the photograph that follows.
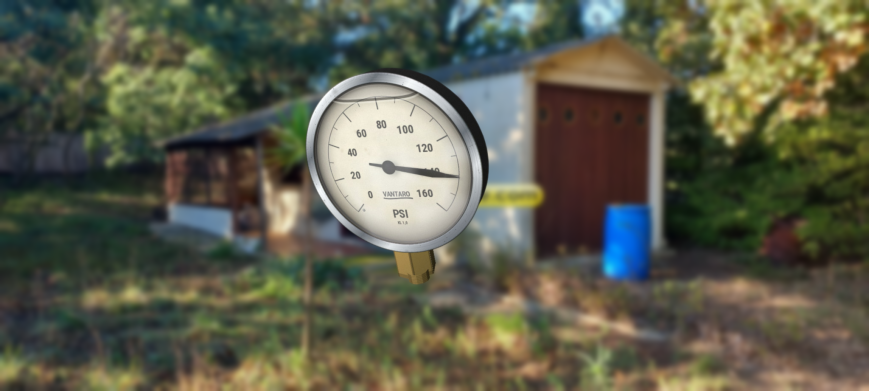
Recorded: 140 psi
